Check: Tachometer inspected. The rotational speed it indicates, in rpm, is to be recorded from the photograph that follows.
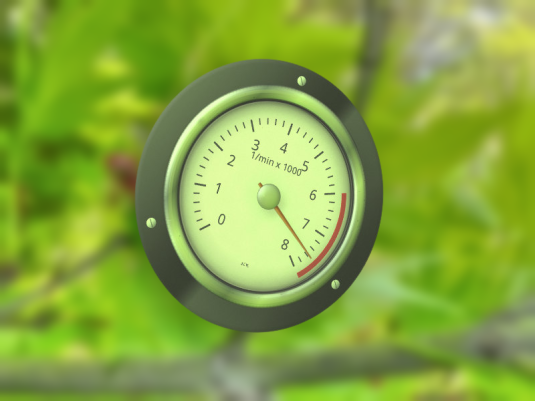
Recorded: 7600 rpm
